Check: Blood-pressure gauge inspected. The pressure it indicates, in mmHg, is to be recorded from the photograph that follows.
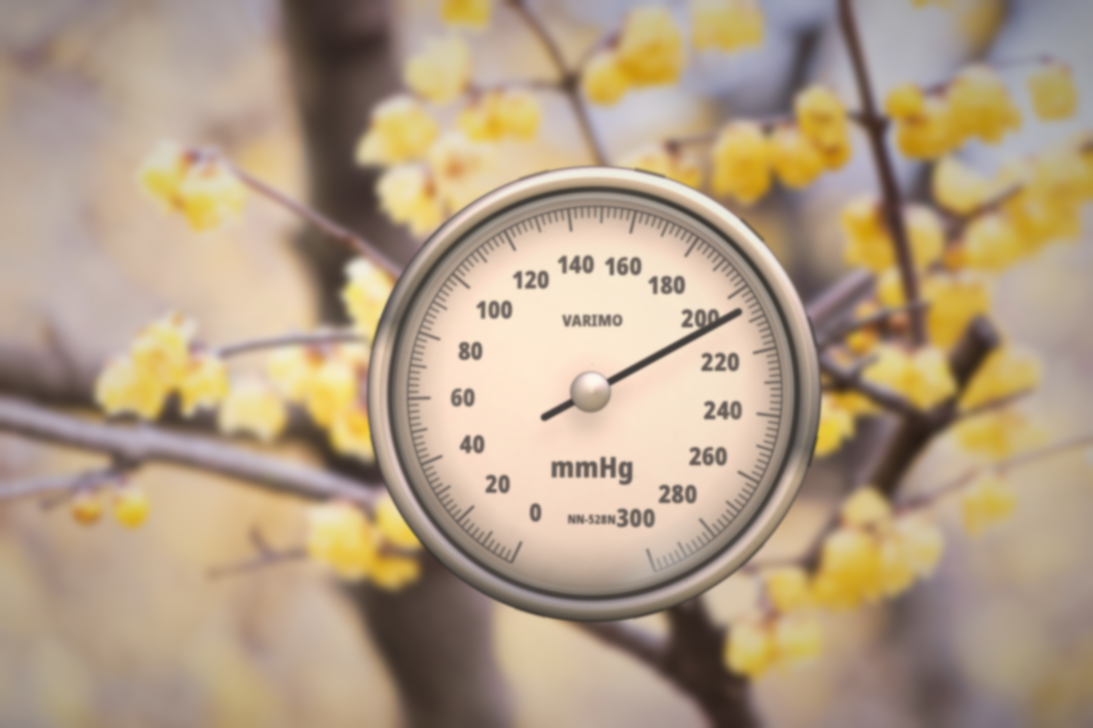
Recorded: 206 mmHg
